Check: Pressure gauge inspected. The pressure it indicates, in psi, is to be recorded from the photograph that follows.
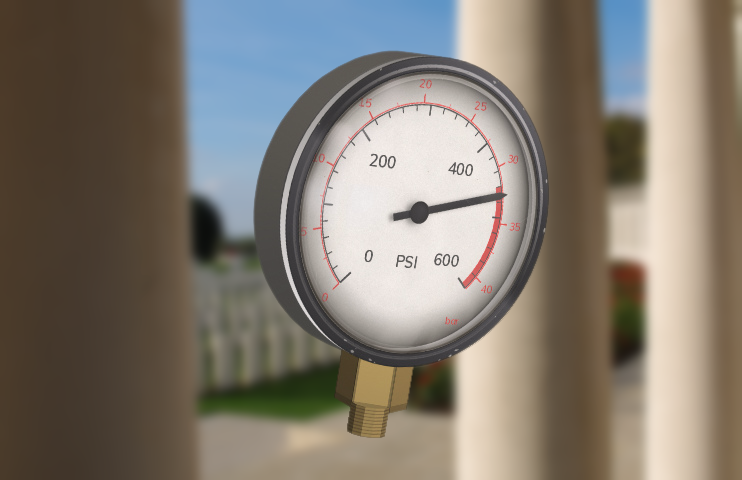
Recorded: 470 psi
